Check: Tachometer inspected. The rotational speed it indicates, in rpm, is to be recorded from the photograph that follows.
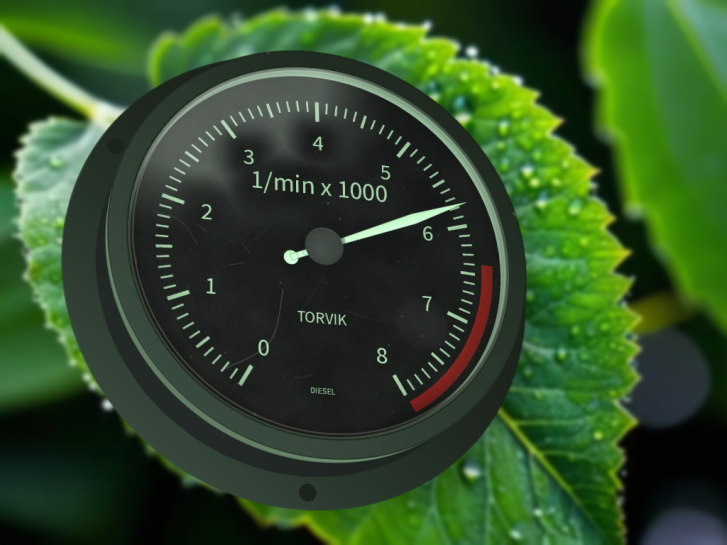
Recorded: 5800 rpm
